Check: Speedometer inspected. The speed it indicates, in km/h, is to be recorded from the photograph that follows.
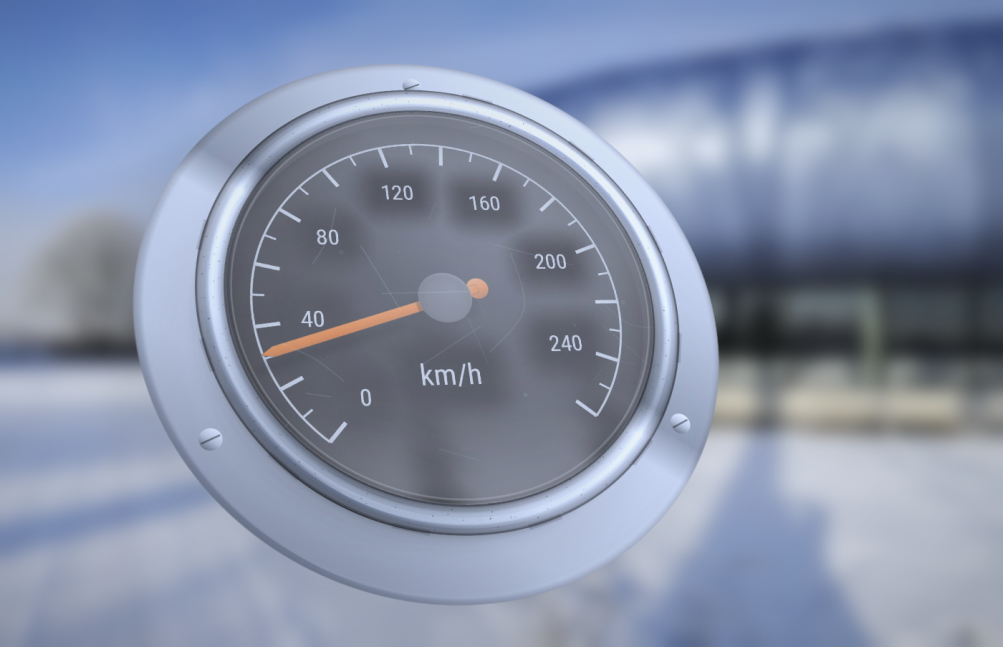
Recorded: 30 km/h
